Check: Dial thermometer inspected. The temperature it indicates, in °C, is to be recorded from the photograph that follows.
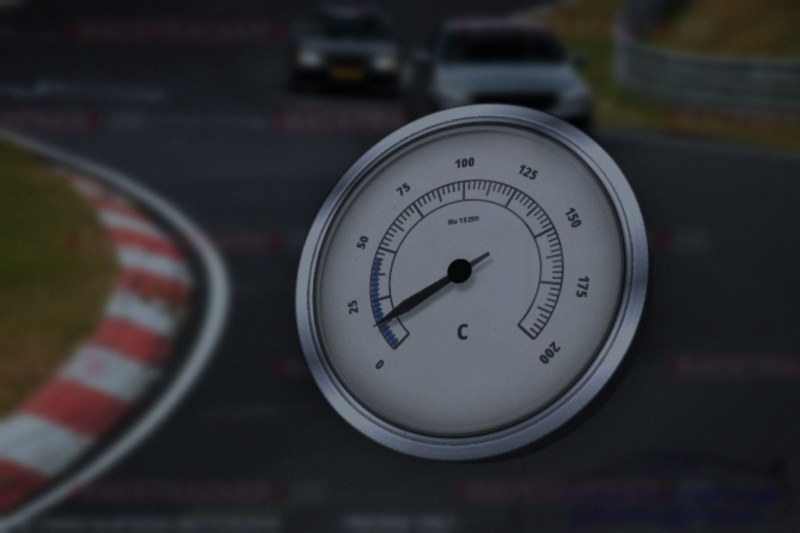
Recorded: 12.5 °C
